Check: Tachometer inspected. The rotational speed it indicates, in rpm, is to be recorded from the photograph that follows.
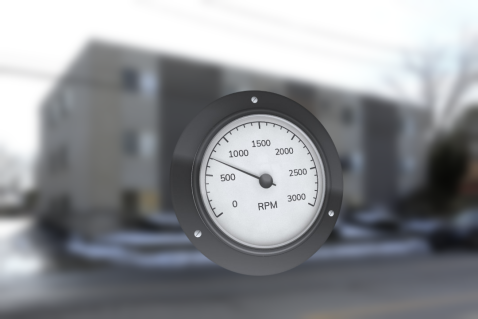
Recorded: 700 rpm
